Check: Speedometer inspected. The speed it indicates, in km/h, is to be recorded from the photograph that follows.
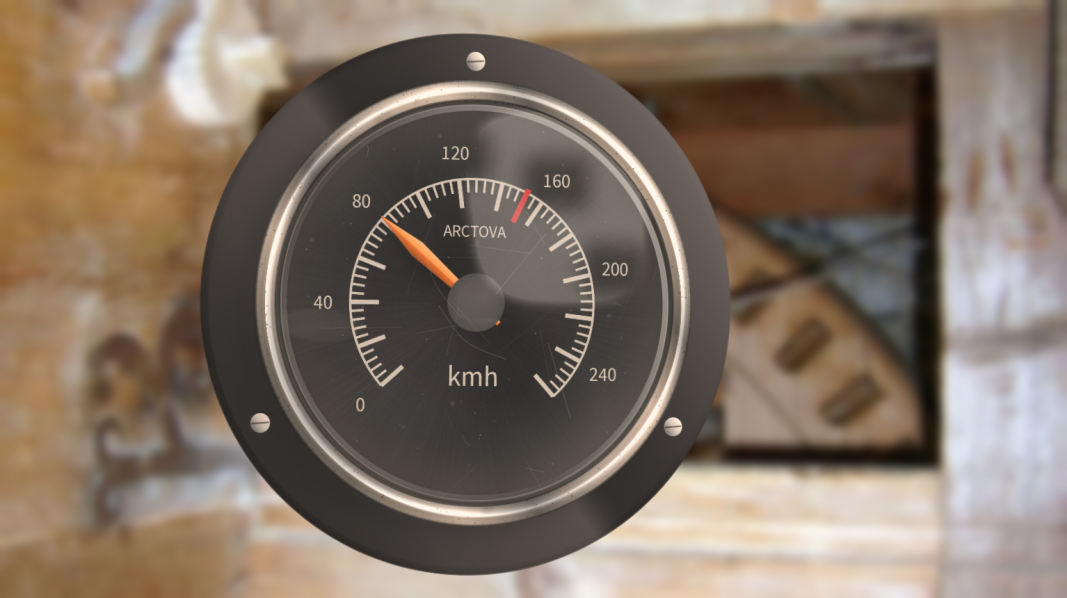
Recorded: 80 km/h
